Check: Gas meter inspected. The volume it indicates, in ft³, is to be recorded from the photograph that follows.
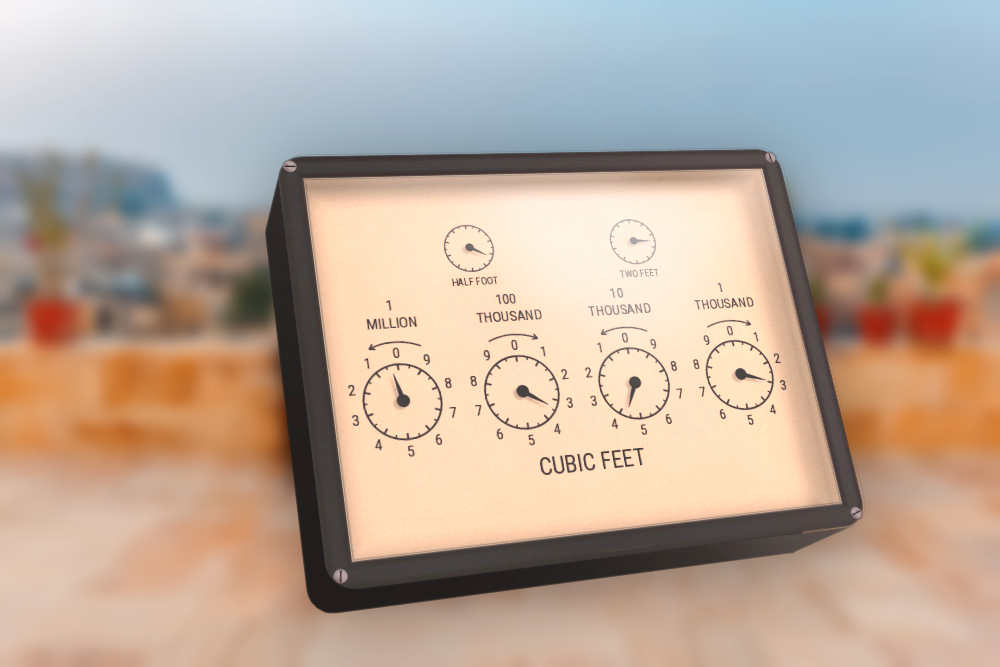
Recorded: 34300 ft³
